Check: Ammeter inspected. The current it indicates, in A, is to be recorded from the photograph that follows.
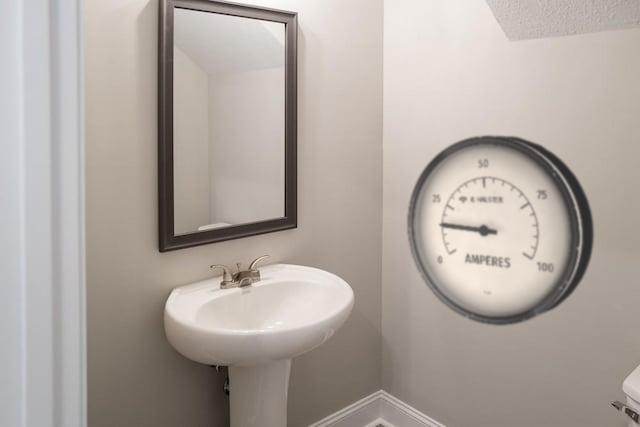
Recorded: 15 A
